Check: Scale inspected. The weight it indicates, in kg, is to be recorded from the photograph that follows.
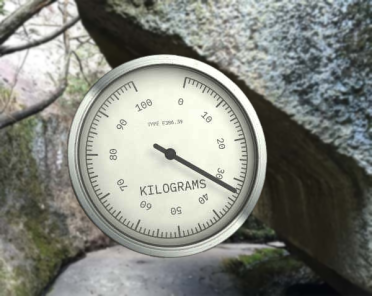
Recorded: 33 kg
